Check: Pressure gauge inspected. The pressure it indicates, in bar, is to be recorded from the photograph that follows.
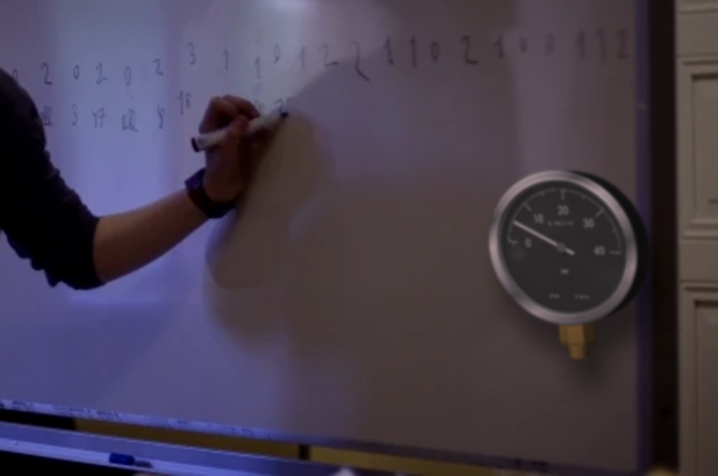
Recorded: 5 bar
